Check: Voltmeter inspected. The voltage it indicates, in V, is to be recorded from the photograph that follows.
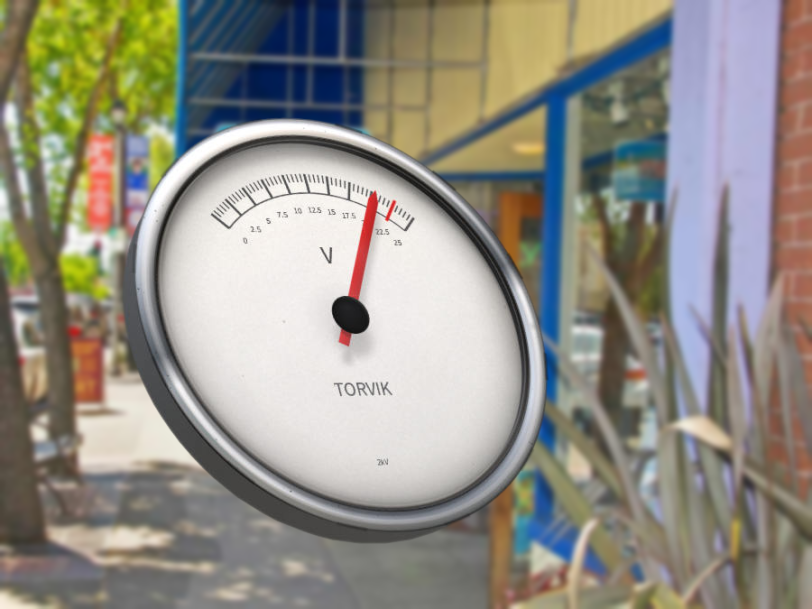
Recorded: 20 V
